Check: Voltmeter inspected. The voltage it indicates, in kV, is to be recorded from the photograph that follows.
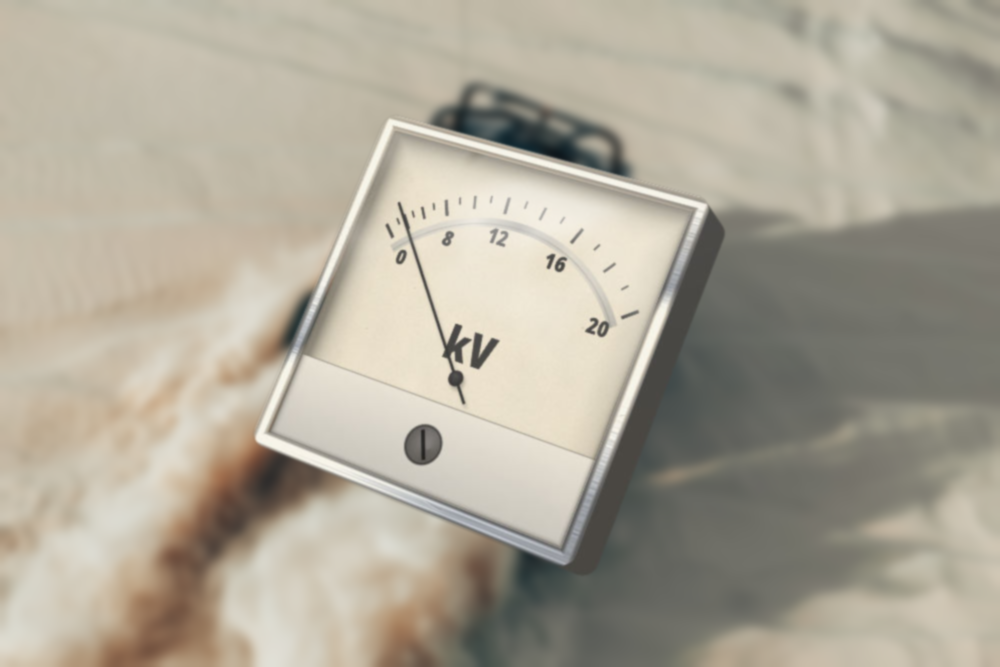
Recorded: 4 kV
